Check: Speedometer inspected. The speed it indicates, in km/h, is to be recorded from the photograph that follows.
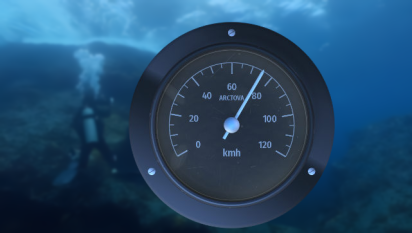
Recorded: 75 km/h
